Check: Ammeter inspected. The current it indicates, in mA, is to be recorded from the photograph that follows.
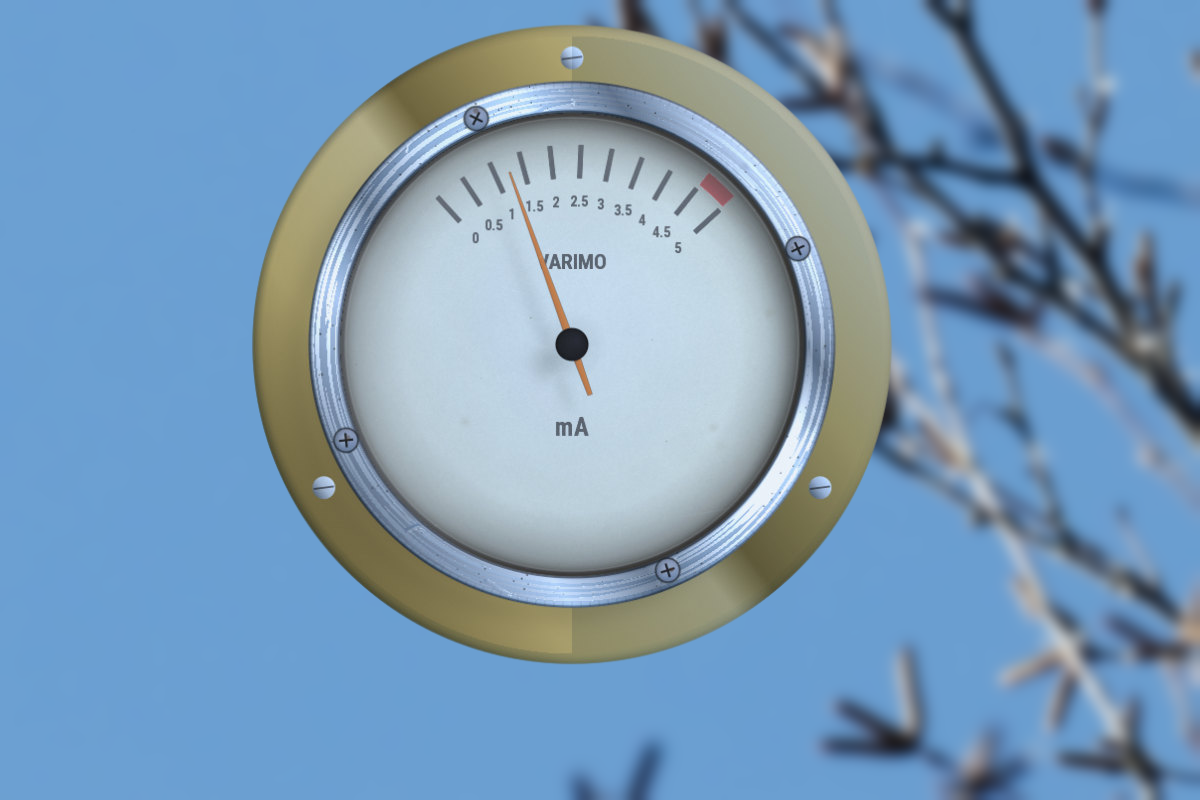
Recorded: 1.25 mA
